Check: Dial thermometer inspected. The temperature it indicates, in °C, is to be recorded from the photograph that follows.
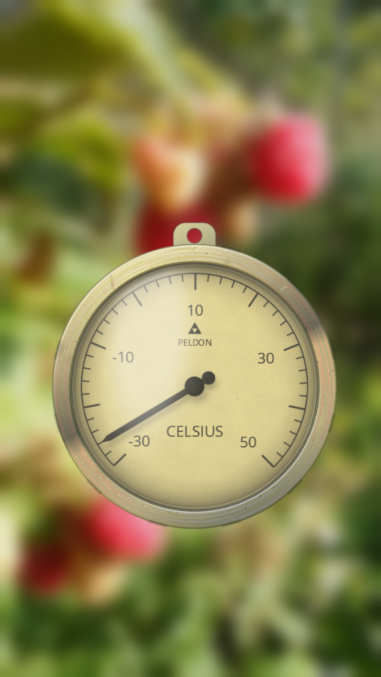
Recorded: -26 °C
